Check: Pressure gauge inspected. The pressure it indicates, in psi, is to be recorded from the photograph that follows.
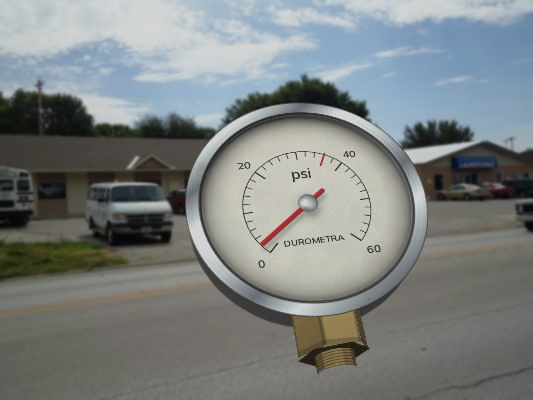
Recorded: 2 psi
